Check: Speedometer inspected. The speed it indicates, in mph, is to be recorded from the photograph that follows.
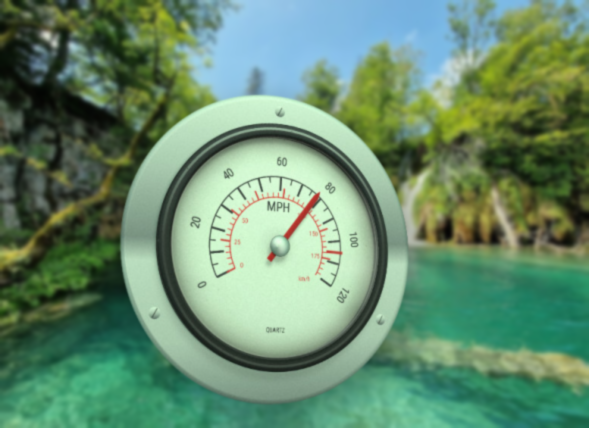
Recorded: 77.5 mph
